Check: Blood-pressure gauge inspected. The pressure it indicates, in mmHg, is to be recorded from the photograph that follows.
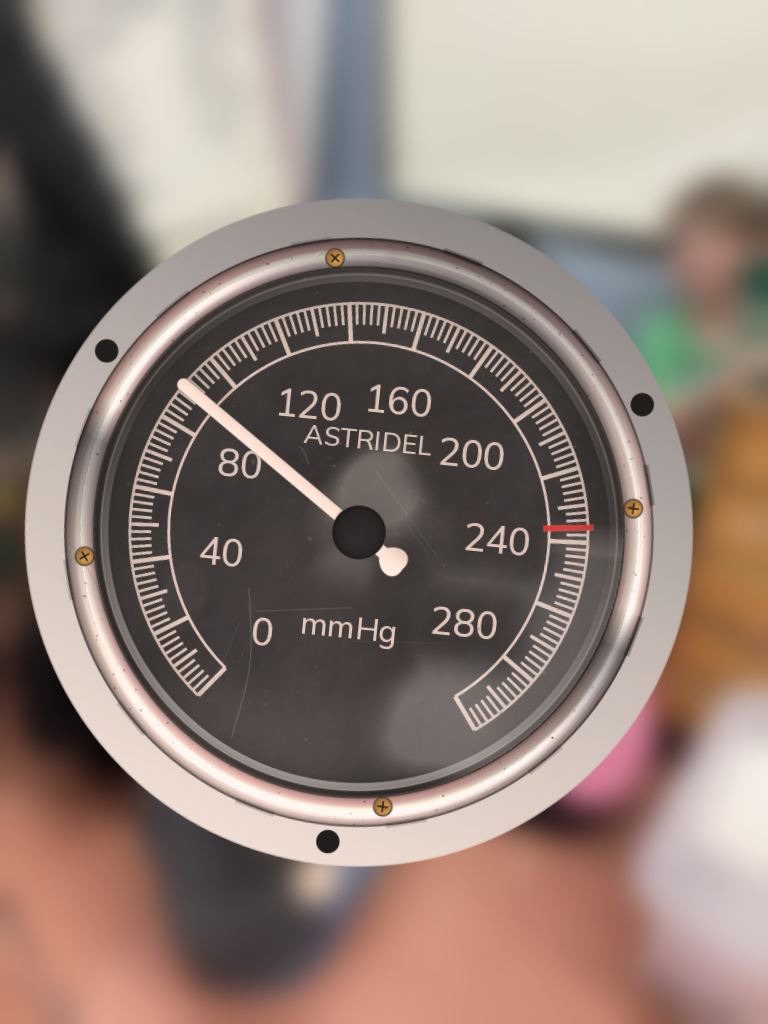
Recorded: 90 mmHg
